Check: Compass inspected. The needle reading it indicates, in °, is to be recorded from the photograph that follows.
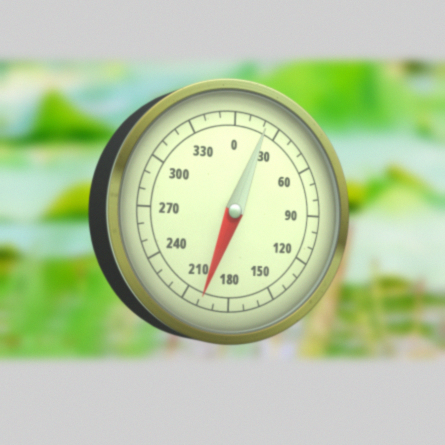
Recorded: 200 °
